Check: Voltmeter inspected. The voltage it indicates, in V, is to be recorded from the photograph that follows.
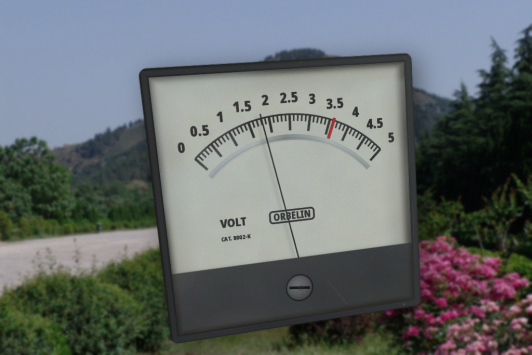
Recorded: 1.8 V
